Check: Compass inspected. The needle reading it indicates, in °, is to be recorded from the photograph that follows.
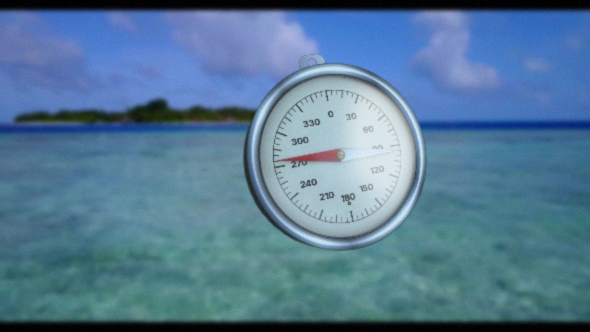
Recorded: 275 °
